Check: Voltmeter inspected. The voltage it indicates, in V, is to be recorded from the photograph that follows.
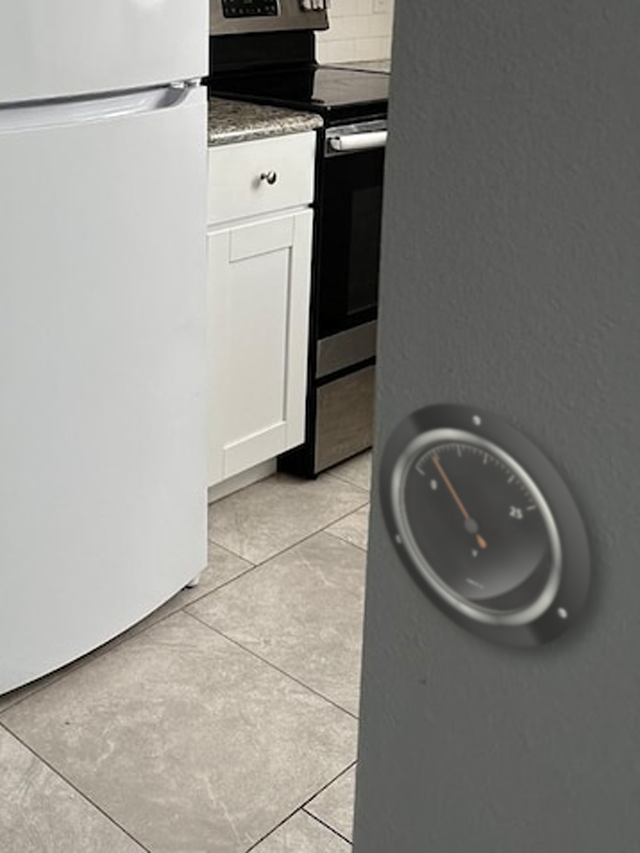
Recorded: 5 V
